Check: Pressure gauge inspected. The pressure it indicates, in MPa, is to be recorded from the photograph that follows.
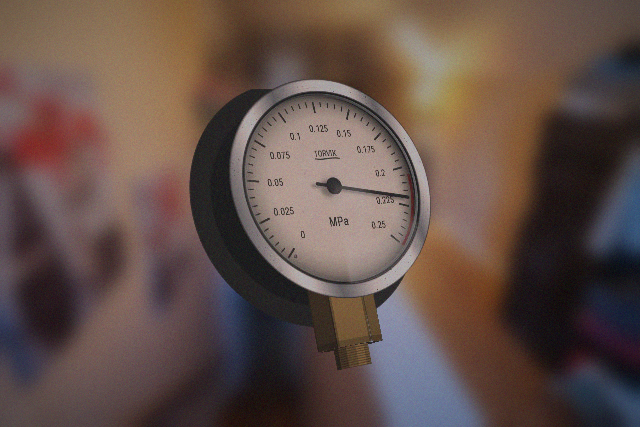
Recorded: 0.22 MPa
